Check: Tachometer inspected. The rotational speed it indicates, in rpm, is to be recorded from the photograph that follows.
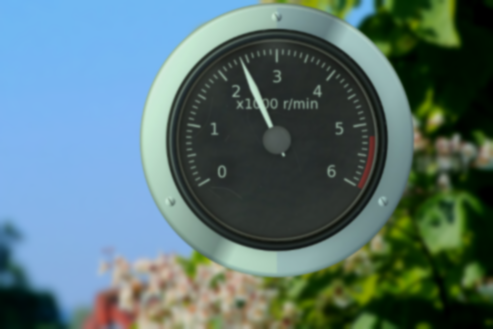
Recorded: 2400 rpm
